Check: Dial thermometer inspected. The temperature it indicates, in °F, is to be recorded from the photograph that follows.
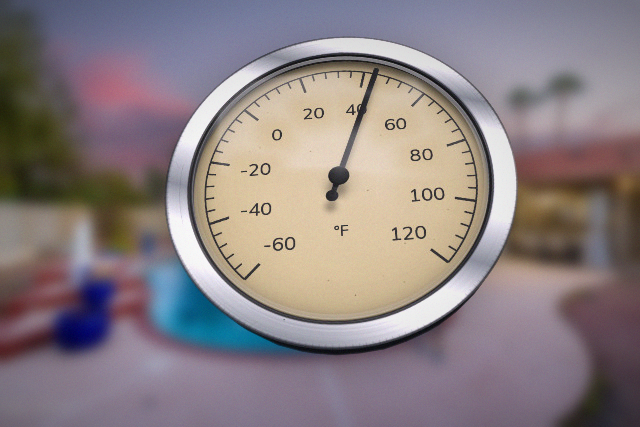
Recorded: 44 °F
